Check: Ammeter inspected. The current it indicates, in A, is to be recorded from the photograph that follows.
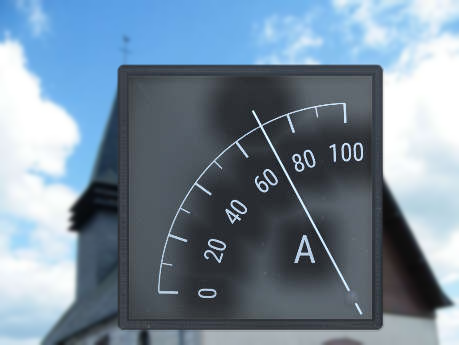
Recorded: 70 A
